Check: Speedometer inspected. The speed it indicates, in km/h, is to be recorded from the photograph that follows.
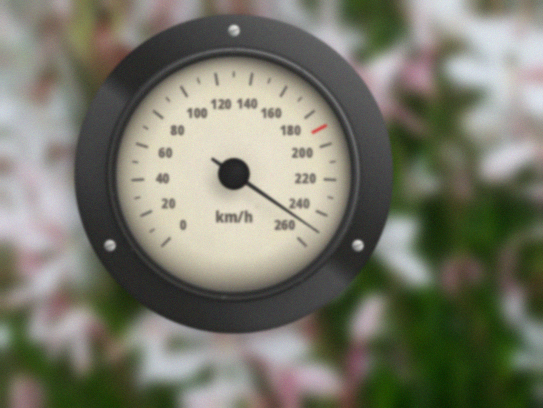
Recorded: 250 km/h
